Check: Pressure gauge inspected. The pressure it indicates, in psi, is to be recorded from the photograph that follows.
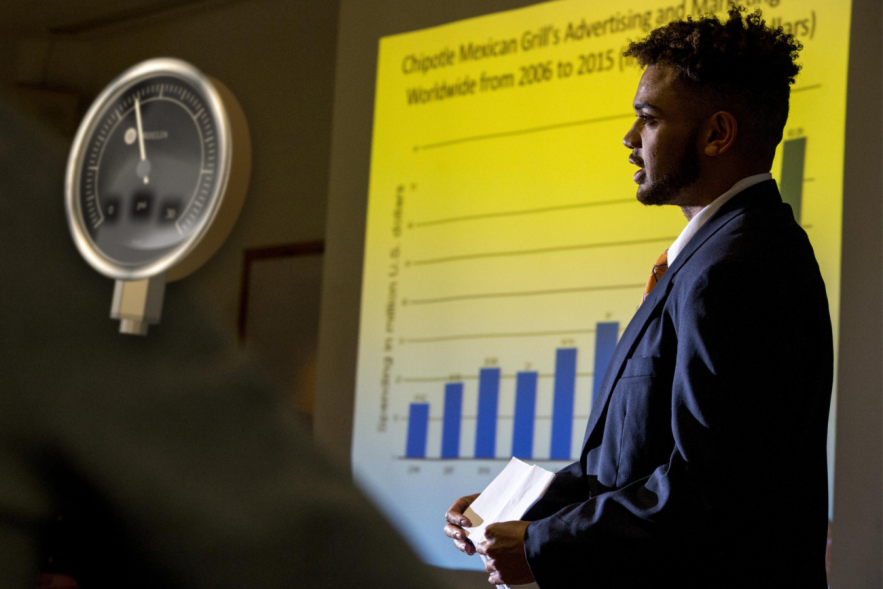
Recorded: 12.5 psi
